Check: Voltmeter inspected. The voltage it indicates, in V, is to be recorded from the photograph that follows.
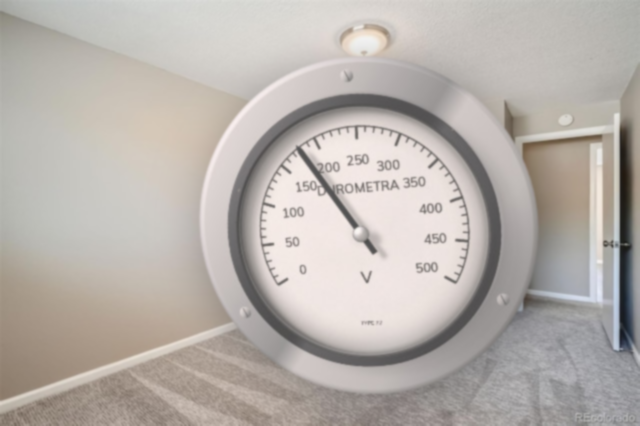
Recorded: 180 V
